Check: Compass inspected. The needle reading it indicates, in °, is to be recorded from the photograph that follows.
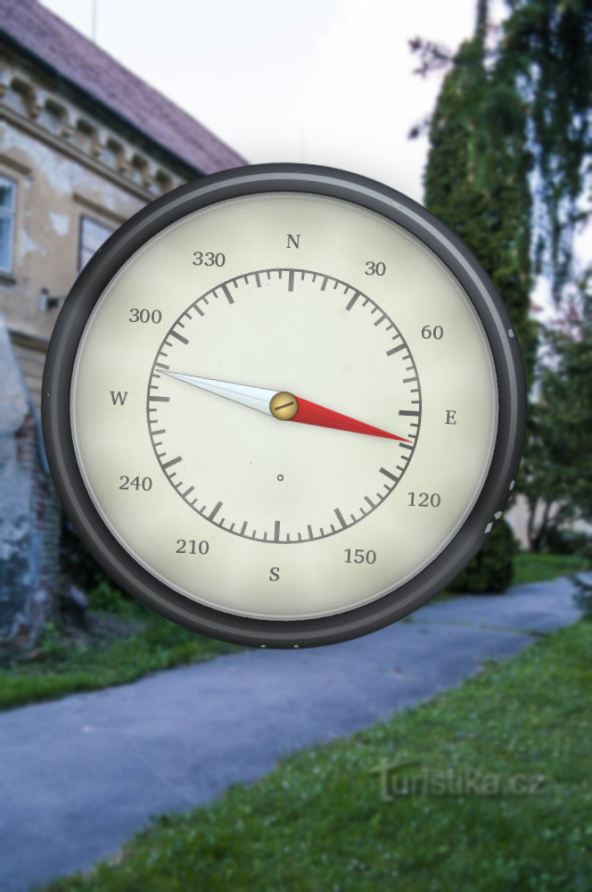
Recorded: 102.5 °
